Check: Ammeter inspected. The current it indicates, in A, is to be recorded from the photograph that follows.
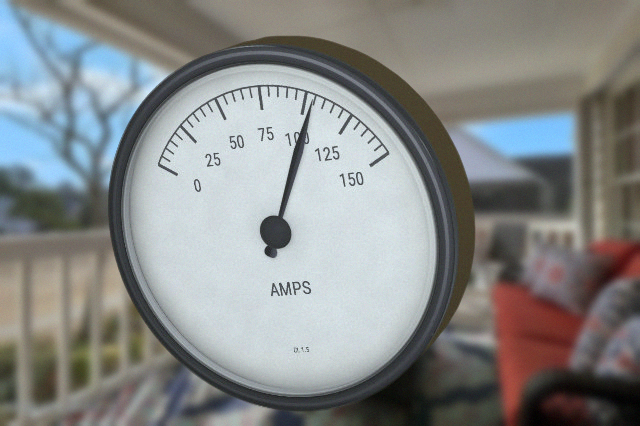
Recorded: 105 A
